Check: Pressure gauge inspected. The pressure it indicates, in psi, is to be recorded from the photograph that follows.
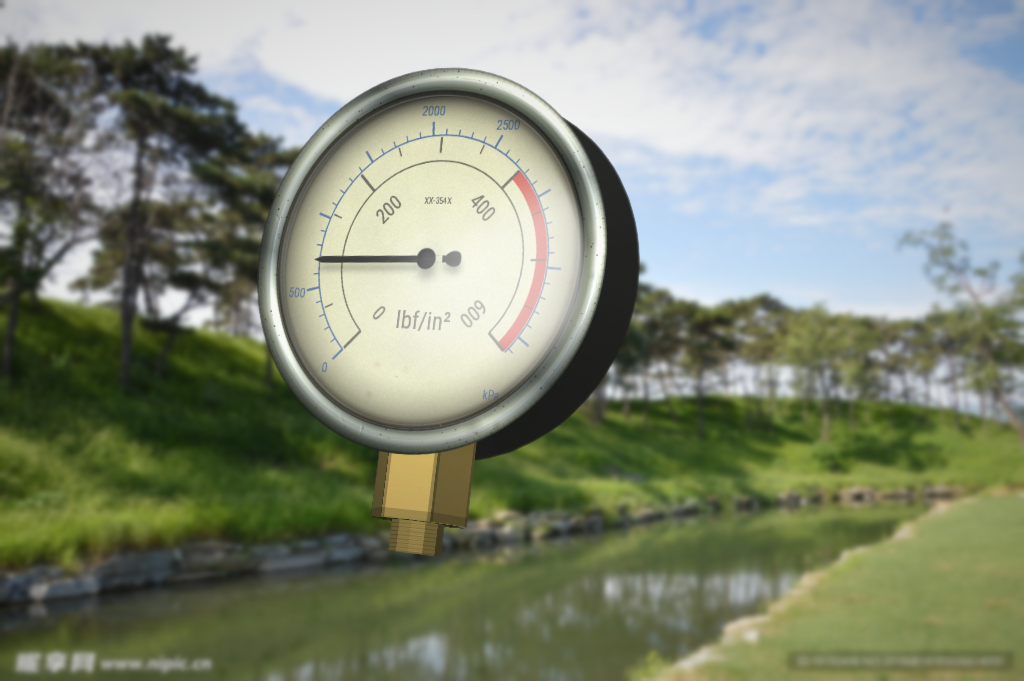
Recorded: 100 psi
